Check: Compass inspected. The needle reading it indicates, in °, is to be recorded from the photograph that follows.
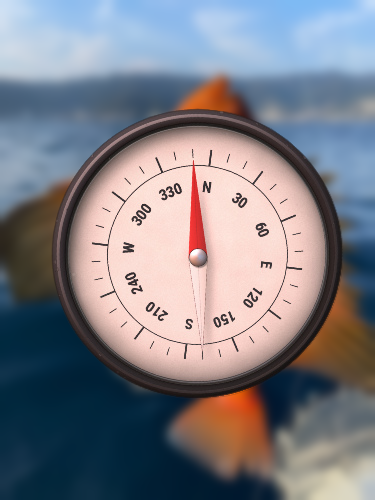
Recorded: 350 °
